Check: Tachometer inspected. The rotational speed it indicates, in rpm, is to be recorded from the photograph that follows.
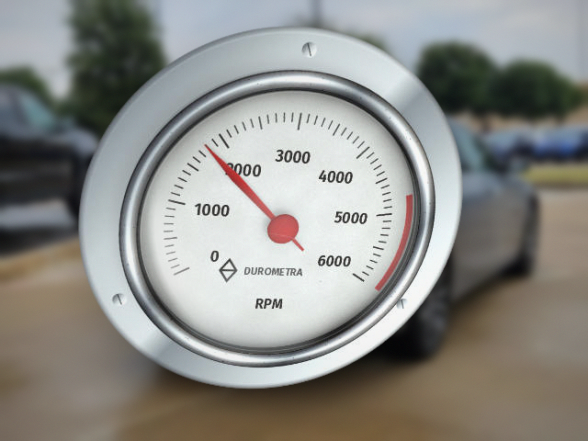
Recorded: 1800 rpm
